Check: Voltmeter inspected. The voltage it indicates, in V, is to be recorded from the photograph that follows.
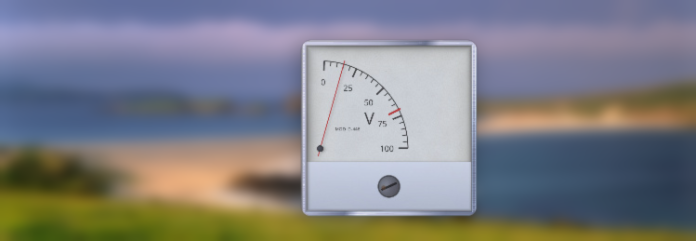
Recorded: 15 V
